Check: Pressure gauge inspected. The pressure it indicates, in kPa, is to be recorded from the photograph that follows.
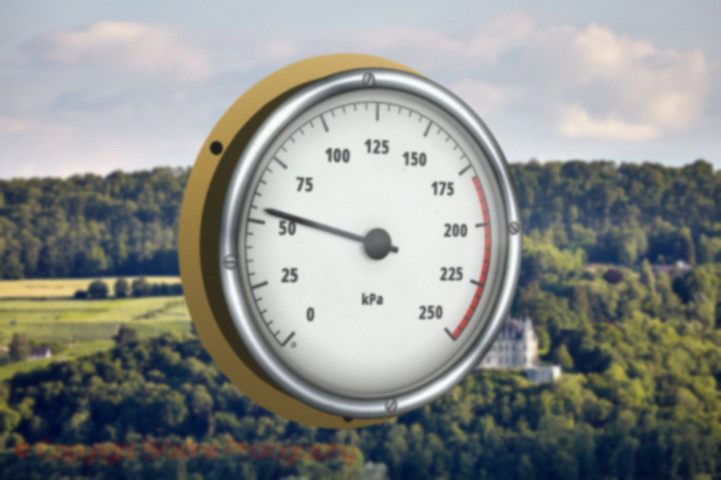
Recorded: 55 kPa
